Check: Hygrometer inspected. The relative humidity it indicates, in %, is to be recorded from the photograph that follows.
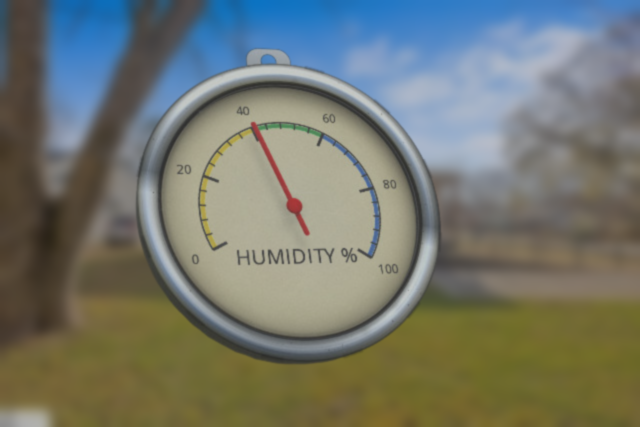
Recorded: 40 %
